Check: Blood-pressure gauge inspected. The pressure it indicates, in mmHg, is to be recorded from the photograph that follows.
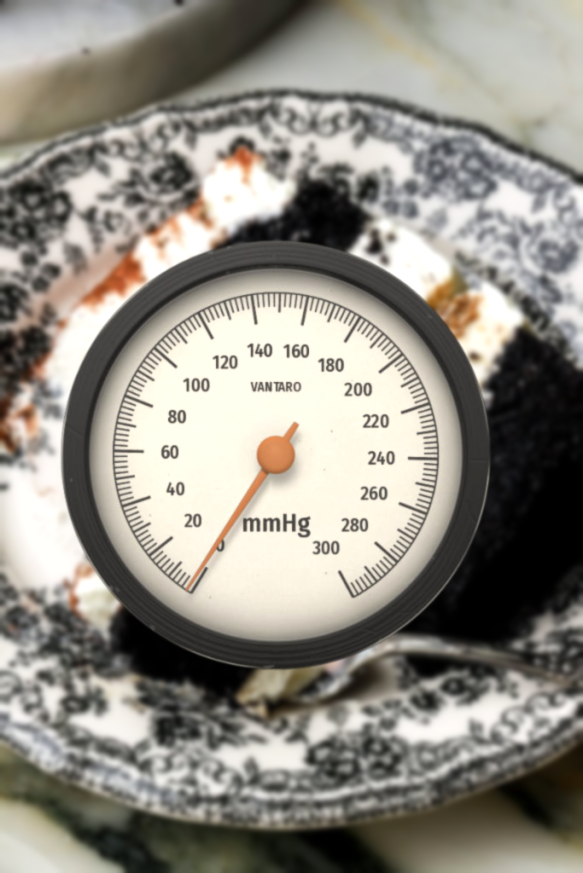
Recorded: 2 mmHg
